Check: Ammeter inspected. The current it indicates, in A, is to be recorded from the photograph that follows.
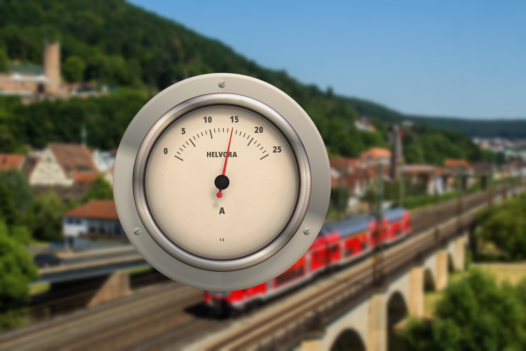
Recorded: 15 A
